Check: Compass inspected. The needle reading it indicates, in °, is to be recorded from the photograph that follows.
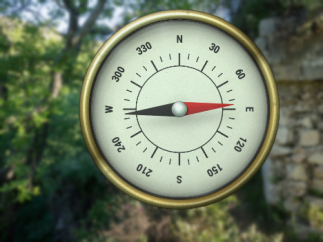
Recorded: 85 °
